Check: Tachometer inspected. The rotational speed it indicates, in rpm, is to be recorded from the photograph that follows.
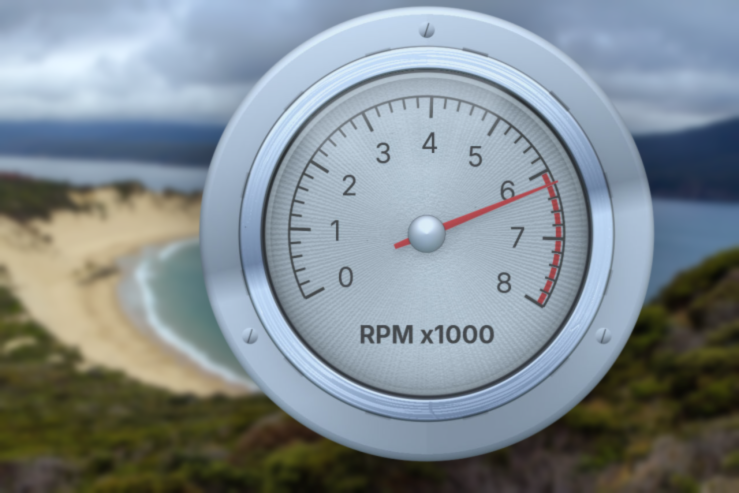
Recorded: 6200 rpm
